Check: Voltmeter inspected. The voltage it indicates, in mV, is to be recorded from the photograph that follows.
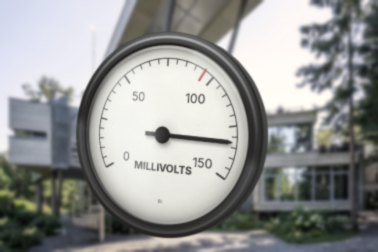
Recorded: 132.5 mV
